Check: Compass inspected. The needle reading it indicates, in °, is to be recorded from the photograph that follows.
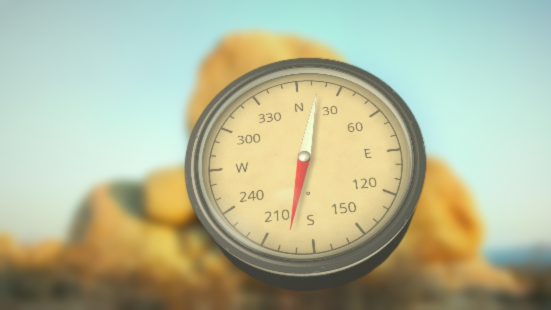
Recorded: 195 °
